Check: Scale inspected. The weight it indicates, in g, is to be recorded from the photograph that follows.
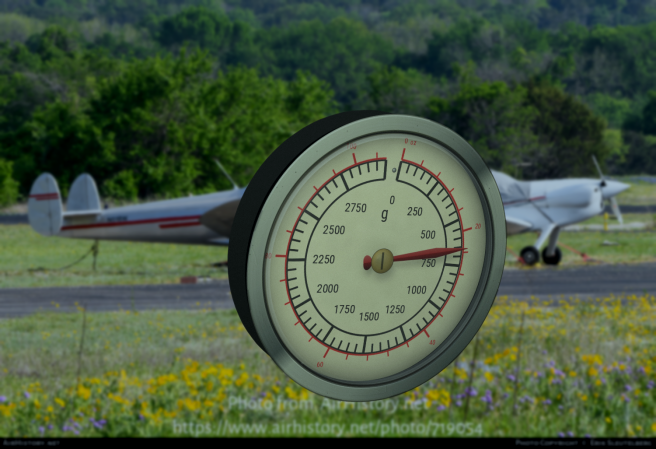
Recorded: 650 g
